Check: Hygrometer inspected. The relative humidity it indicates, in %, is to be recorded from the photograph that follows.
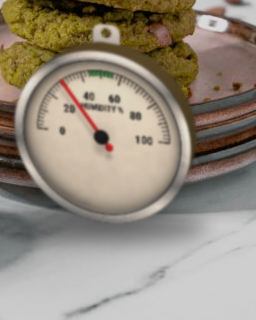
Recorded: 30 %
